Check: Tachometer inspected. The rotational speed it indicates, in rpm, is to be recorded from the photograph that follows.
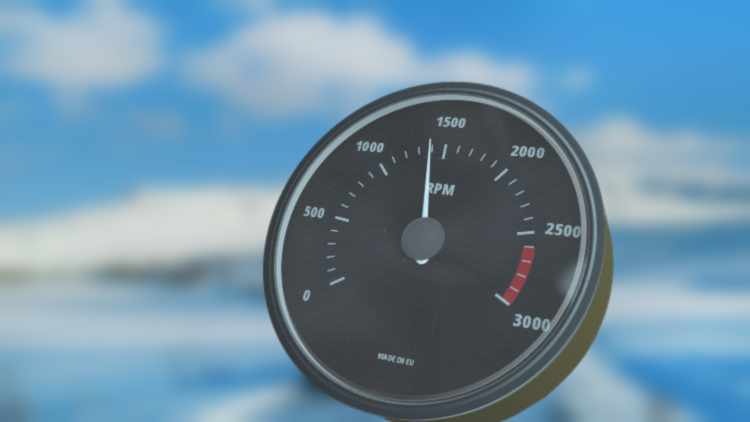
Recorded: 1400 rpm
